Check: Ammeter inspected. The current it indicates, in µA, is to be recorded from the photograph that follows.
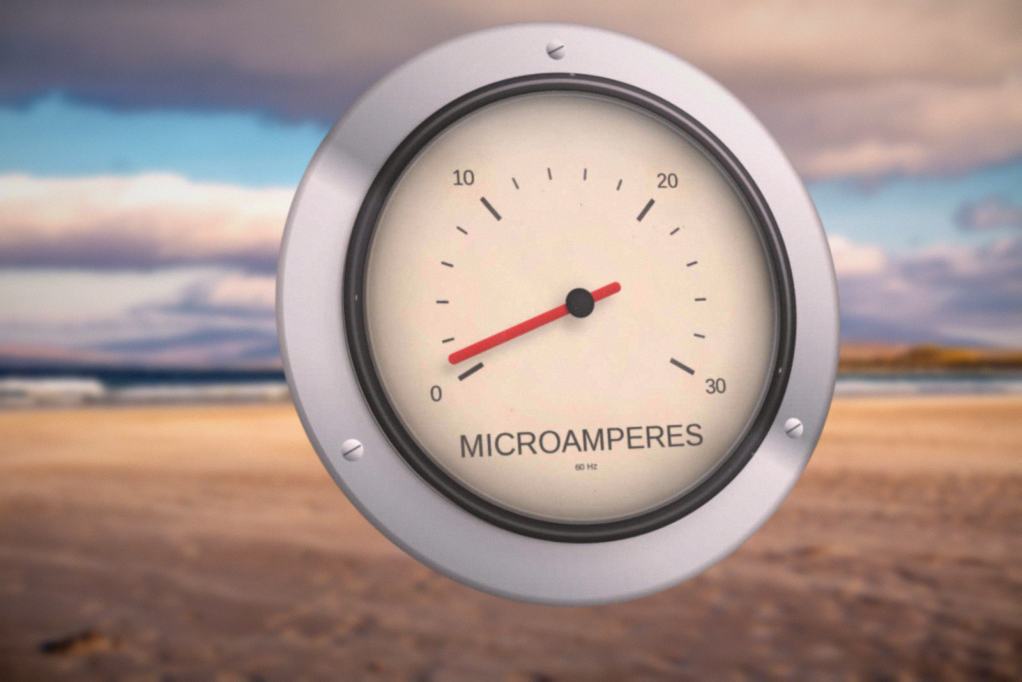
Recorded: 1 µA
